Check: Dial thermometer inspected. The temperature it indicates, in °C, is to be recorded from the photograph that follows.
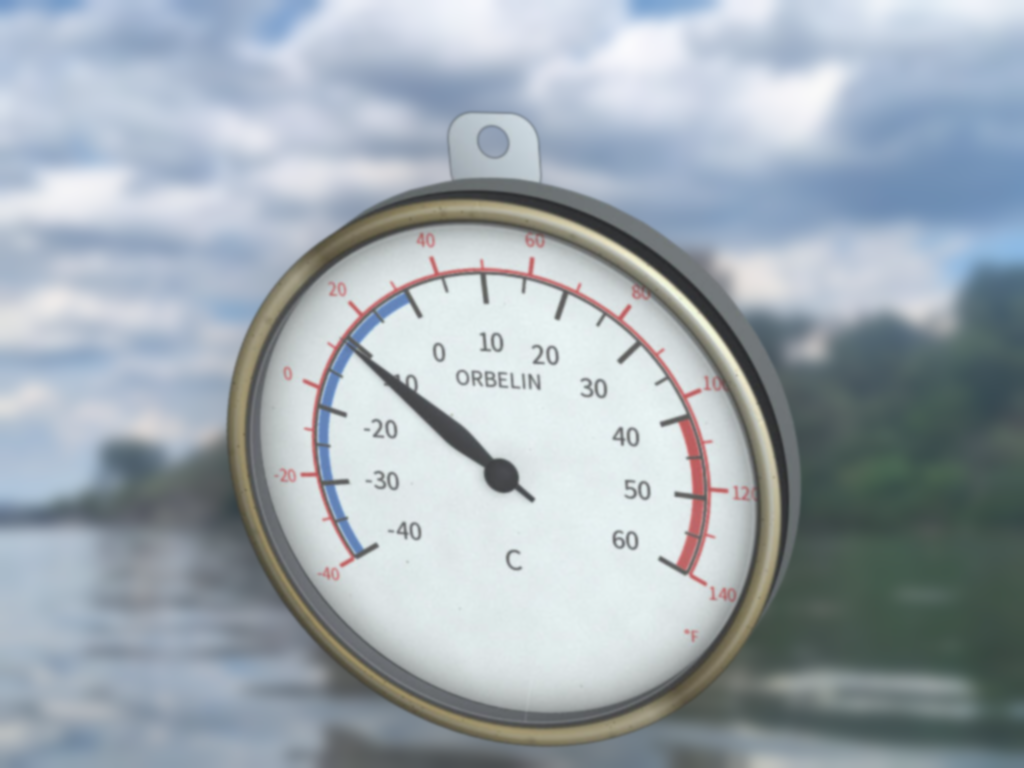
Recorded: -10 °C
